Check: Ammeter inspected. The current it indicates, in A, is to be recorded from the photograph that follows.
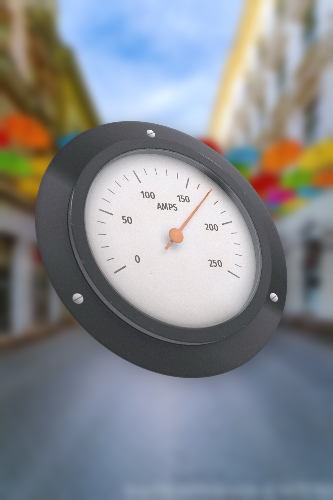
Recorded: 170 A
